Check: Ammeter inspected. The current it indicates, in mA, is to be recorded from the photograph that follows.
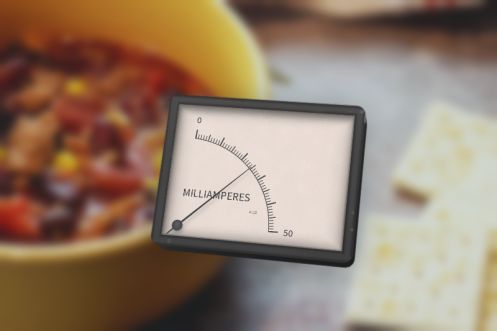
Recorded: 25 mA
